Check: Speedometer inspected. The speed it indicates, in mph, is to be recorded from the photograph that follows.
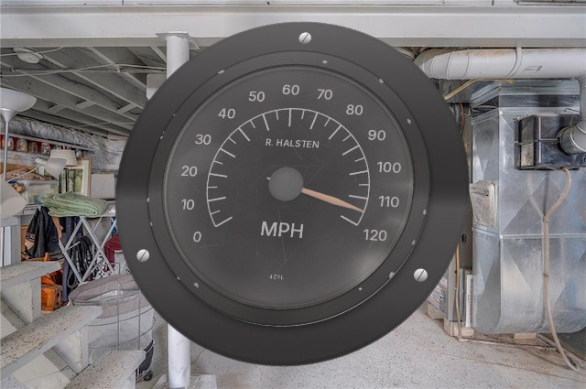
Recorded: 115 mph
